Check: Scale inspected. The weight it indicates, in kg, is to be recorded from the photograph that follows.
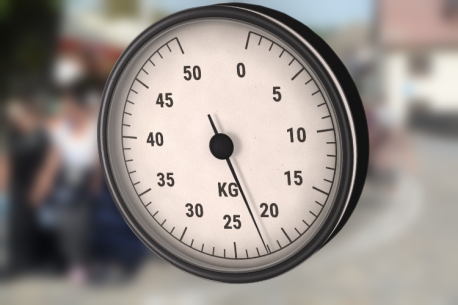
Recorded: 22 kg
